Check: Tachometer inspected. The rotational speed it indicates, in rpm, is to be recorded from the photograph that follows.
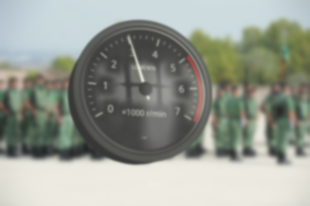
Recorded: 3000 rpm
